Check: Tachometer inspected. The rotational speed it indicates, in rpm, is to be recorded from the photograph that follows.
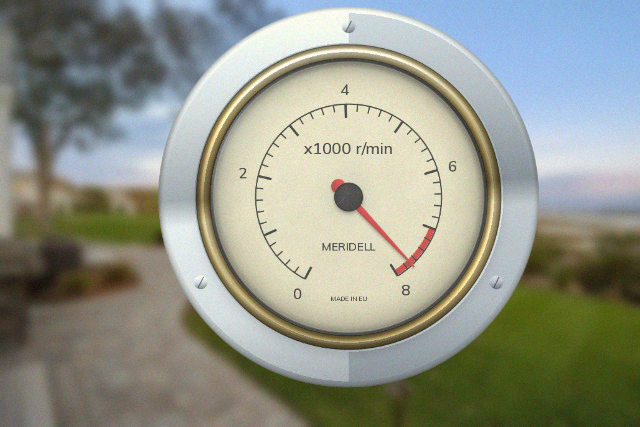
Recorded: 7700 rpm
